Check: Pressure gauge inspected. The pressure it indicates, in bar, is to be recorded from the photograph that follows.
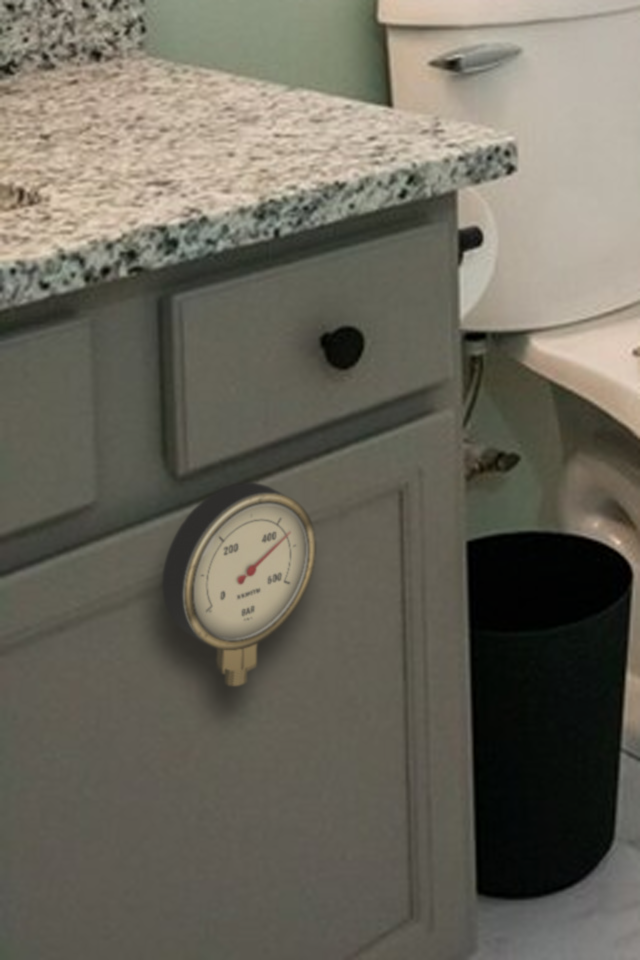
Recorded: 450 bar
